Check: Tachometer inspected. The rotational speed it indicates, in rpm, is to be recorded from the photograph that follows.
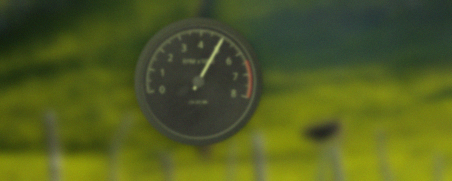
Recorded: 5000 rpm
